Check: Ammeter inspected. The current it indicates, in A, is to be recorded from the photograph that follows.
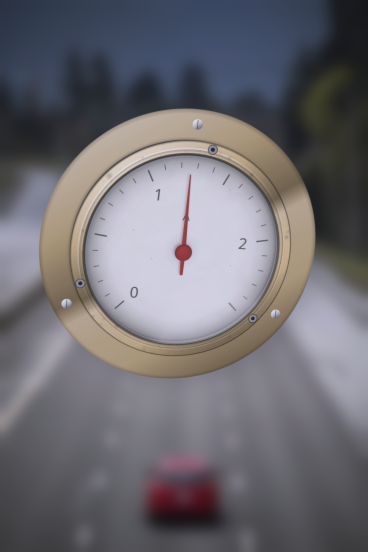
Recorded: 1.25 A
